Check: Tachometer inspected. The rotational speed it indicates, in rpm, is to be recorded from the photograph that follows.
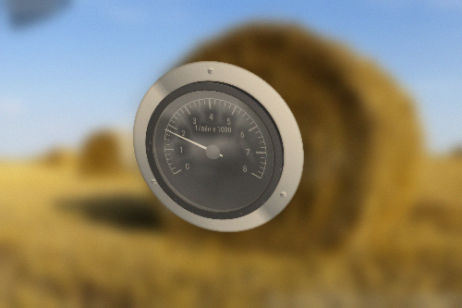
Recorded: 1800 rpm
